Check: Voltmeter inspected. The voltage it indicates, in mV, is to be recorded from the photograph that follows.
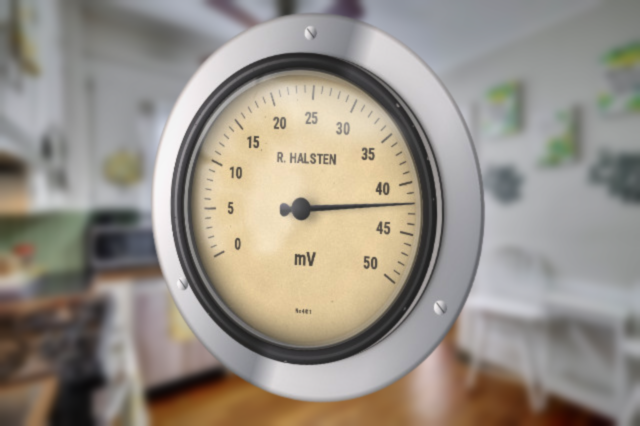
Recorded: 42 mV
